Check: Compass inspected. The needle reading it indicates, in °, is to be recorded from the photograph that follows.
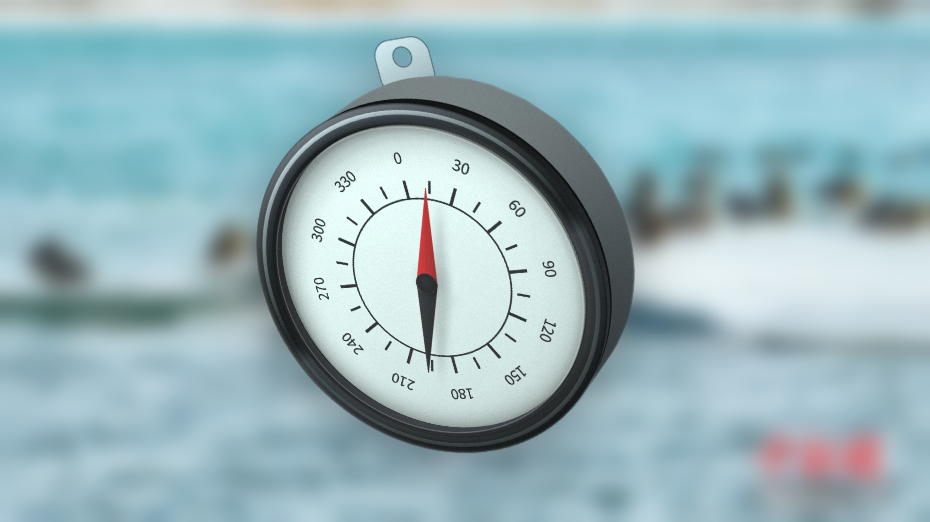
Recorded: 15 °
